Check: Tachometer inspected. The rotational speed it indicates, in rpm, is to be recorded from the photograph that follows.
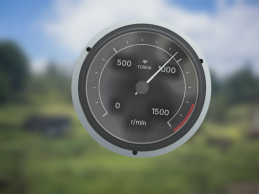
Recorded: 950 rpm
